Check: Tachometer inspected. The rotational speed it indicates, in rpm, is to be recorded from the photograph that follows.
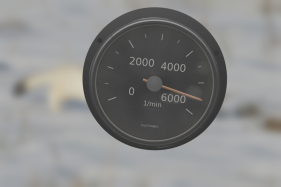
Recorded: 5500 rpm
